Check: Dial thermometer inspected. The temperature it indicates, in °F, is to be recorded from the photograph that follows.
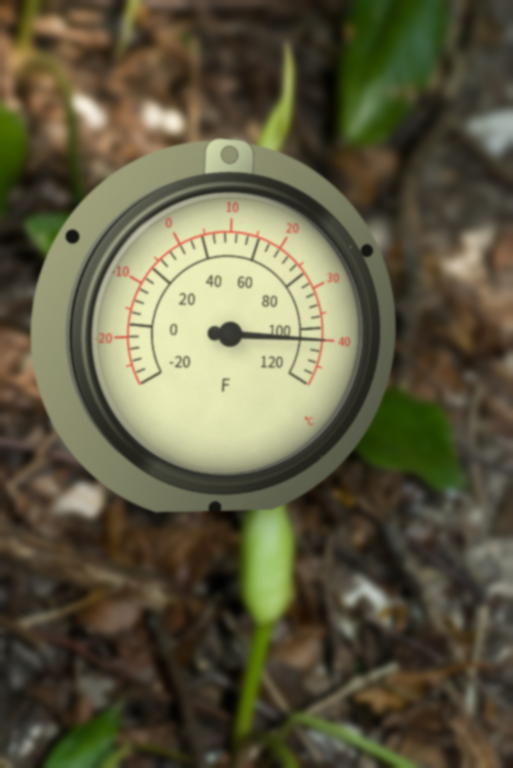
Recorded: 104 °F
